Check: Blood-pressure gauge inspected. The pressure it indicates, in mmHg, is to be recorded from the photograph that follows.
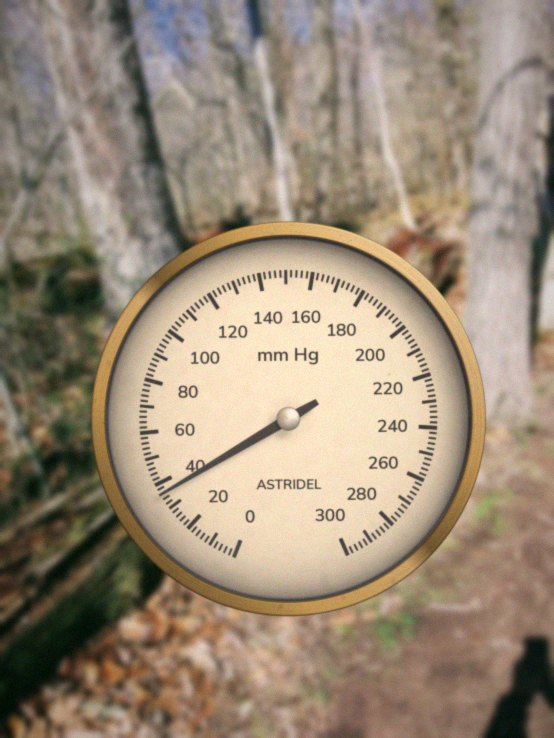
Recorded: 36 mmHg
